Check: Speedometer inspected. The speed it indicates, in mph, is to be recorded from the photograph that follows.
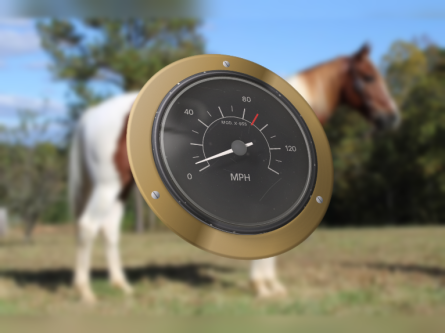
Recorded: 5 mph
